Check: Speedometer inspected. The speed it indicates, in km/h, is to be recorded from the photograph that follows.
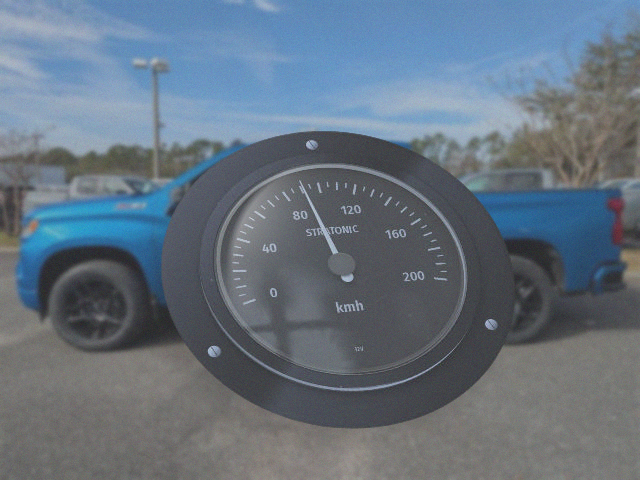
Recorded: 90 km/h
